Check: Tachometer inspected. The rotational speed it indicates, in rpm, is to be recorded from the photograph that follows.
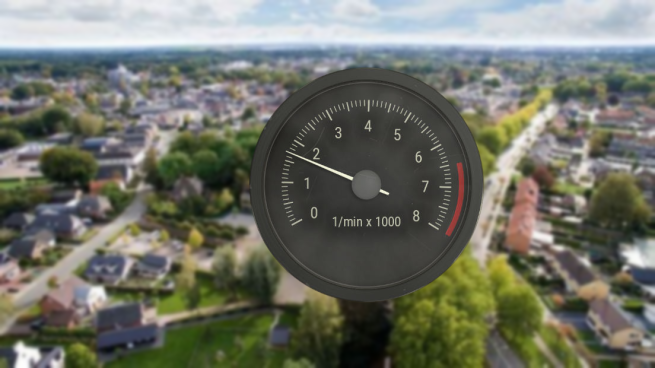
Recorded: 1700 rpm
